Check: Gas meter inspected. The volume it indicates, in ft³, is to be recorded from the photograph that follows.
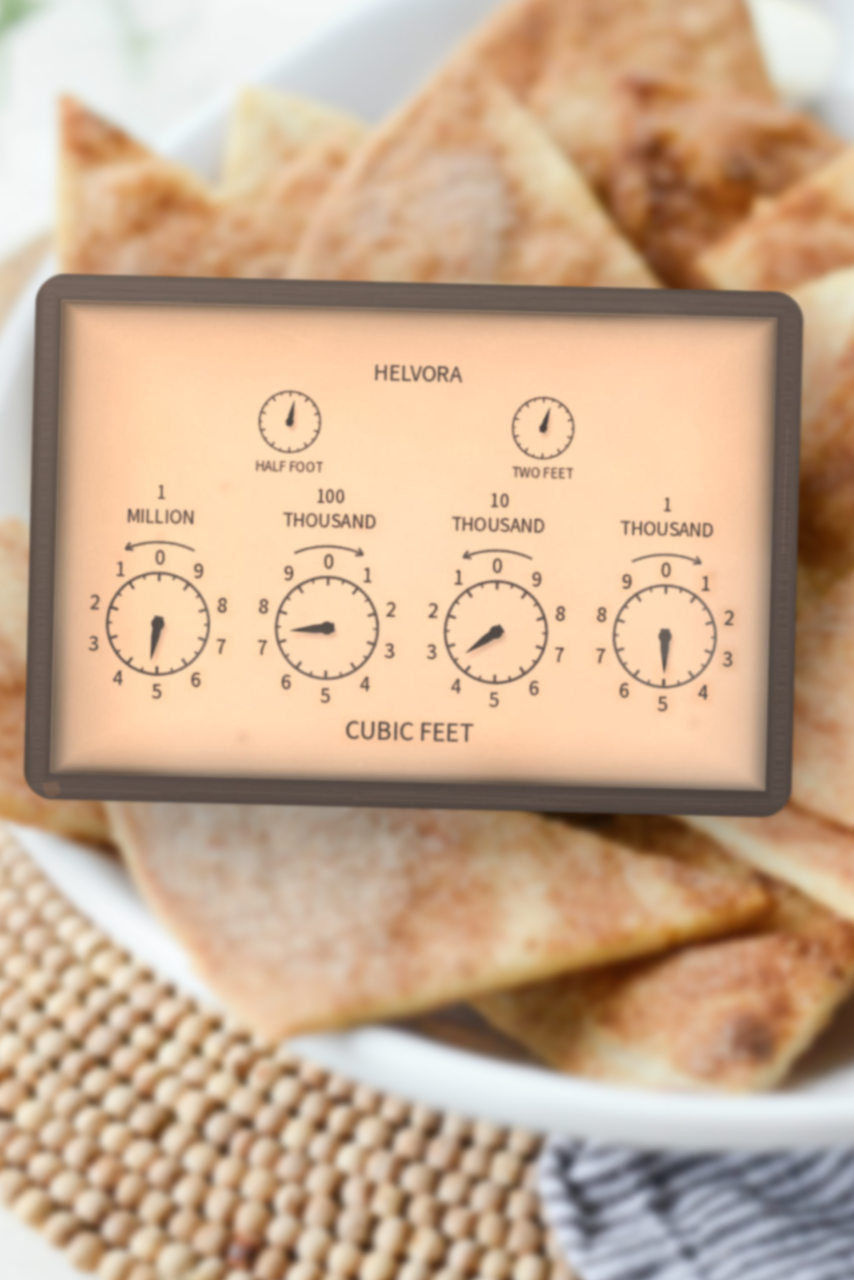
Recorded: 473500 ft³
